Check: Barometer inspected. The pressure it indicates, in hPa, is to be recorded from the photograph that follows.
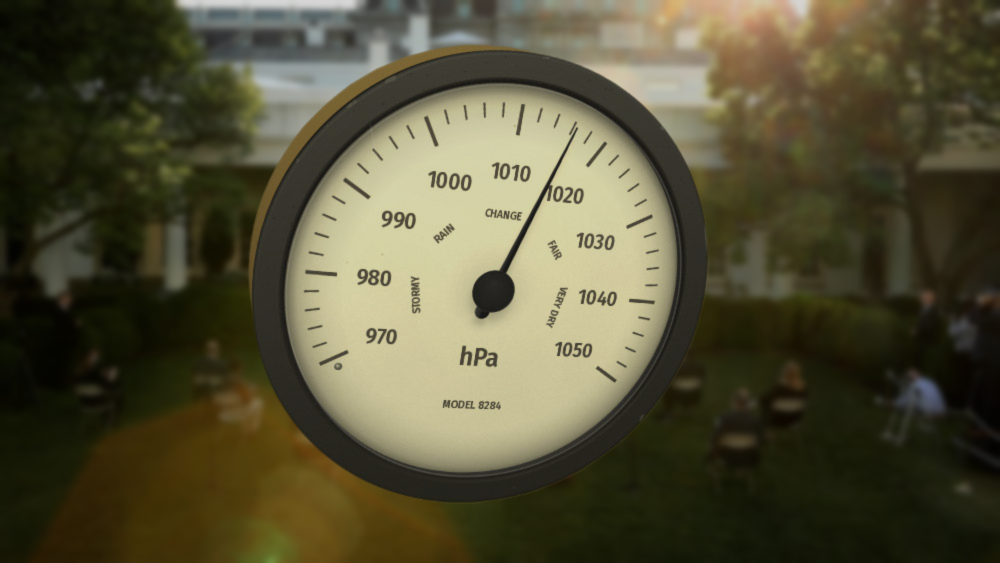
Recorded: 1016 hPa
